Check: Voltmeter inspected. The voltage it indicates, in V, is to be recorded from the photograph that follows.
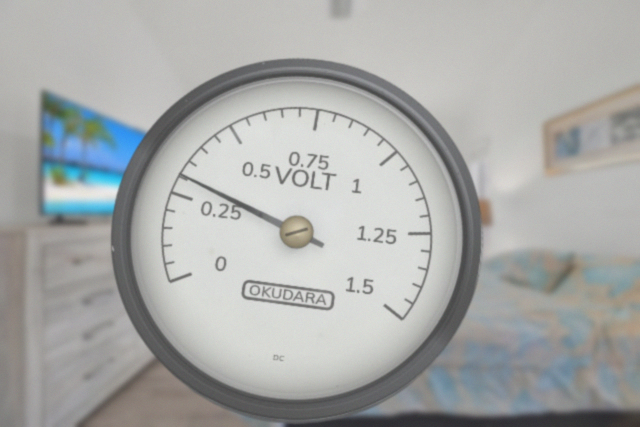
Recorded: 0.3 V
